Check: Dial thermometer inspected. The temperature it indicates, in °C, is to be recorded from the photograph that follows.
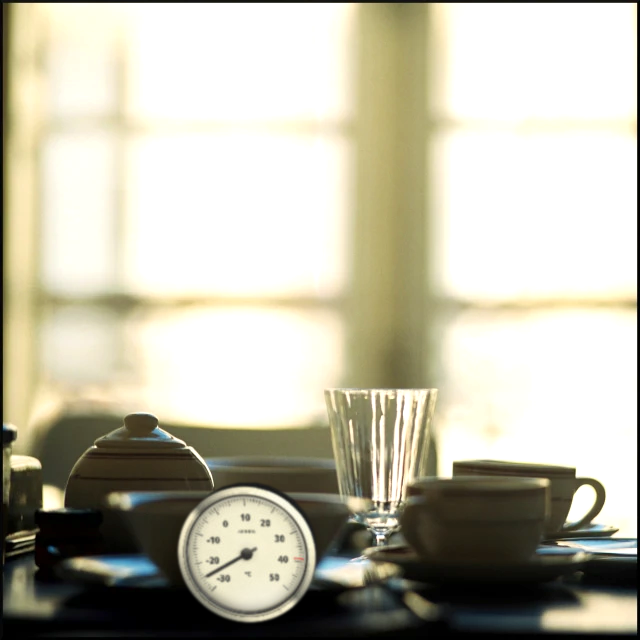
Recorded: -25 °C
